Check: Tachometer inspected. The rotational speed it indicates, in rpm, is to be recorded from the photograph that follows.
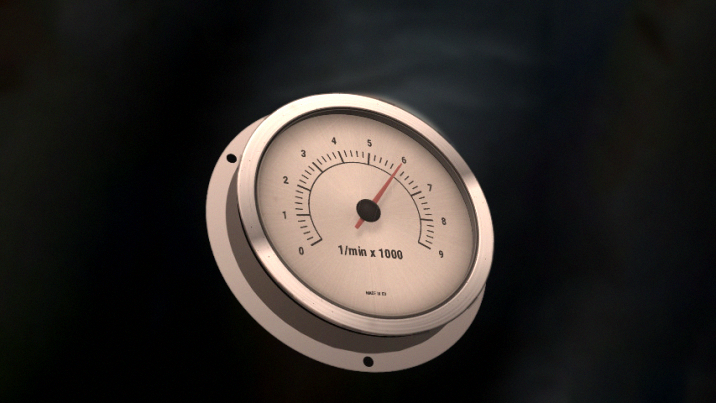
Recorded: 6000 rpm
